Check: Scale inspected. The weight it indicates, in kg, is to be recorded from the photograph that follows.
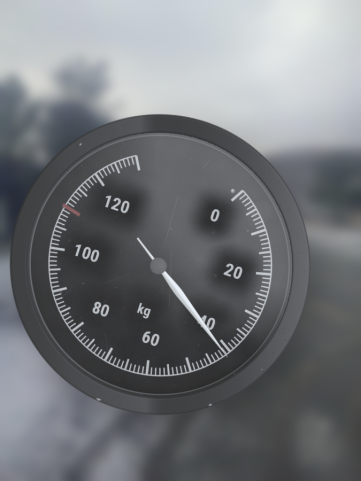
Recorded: 41 kg
